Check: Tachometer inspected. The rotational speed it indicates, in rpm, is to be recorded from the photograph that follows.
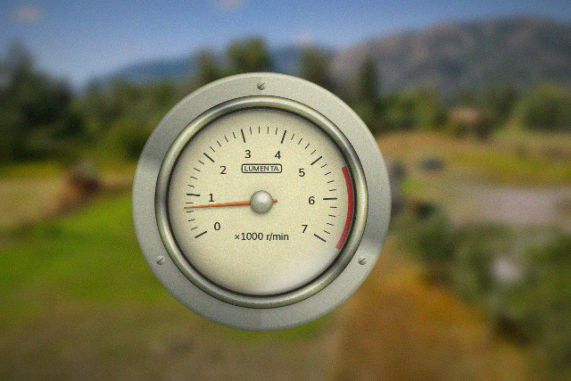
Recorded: 700 rpm
